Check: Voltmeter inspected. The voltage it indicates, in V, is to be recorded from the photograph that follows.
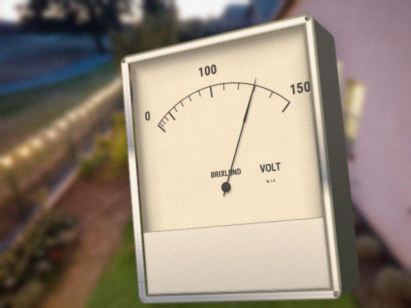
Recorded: 130 V
